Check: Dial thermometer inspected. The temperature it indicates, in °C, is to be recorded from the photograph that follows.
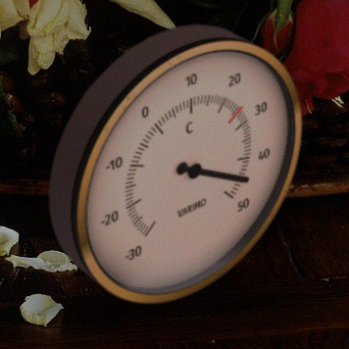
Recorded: 45 °C
